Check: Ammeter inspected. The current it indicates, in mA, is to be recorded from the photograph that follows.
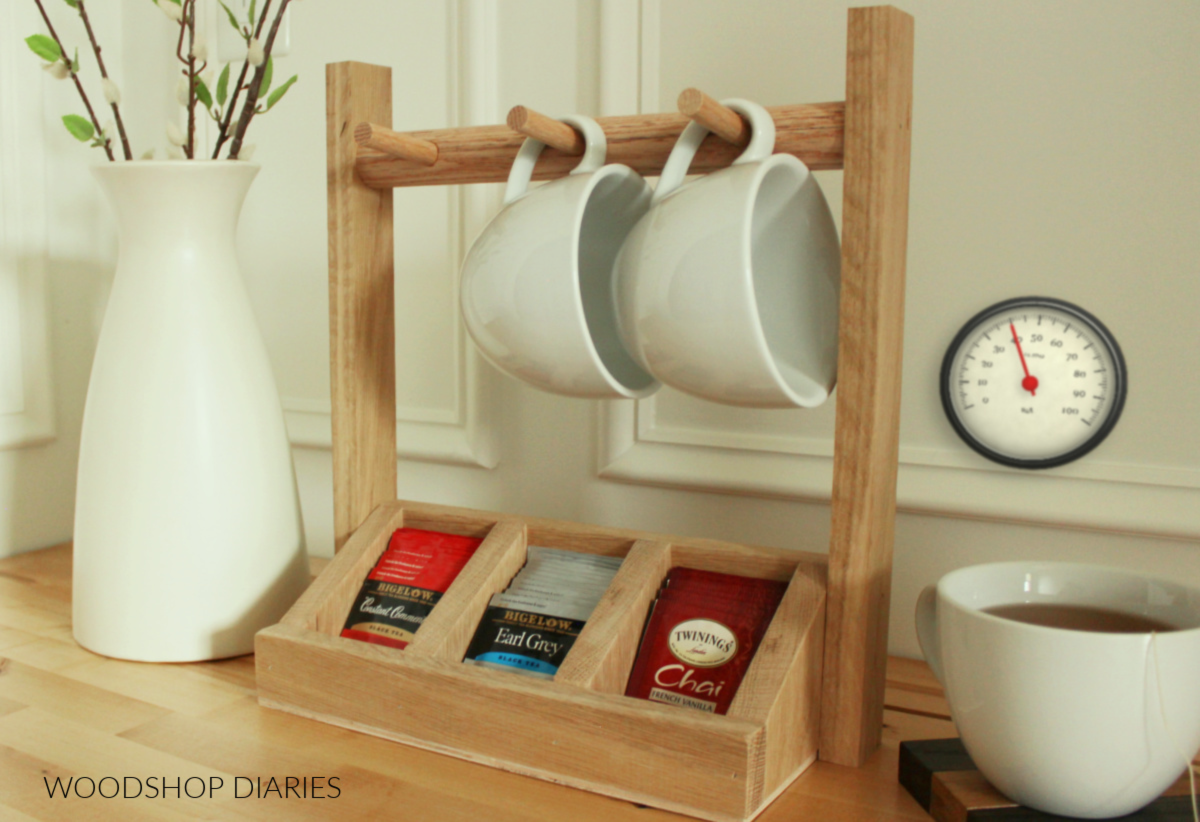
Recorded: 40 mA
